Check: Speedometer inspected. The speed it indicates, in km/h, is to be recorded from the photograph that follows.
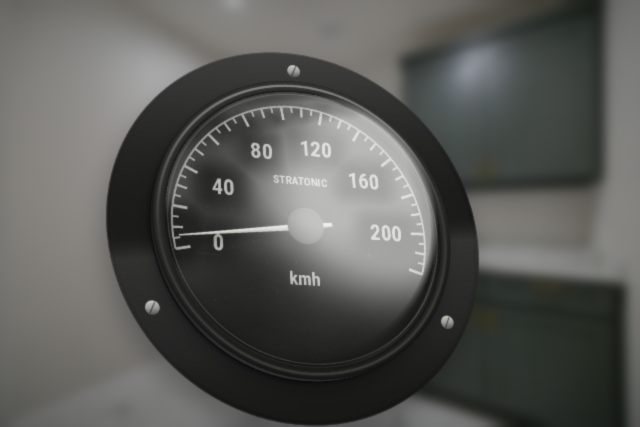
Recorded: 5 km/h
